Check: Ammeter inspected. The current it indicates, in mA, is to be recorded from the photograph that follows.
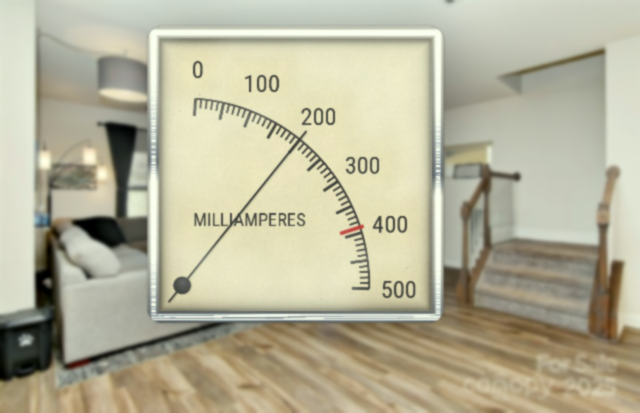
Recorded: 200 mA
